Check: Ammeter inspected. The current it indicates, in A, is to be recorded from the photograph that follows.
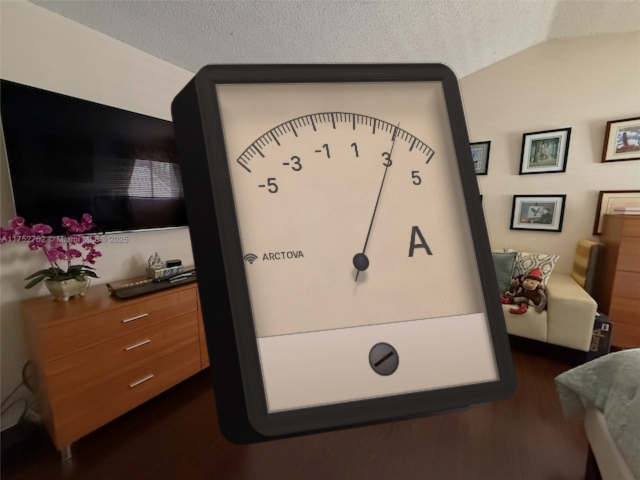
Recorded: 3 A
